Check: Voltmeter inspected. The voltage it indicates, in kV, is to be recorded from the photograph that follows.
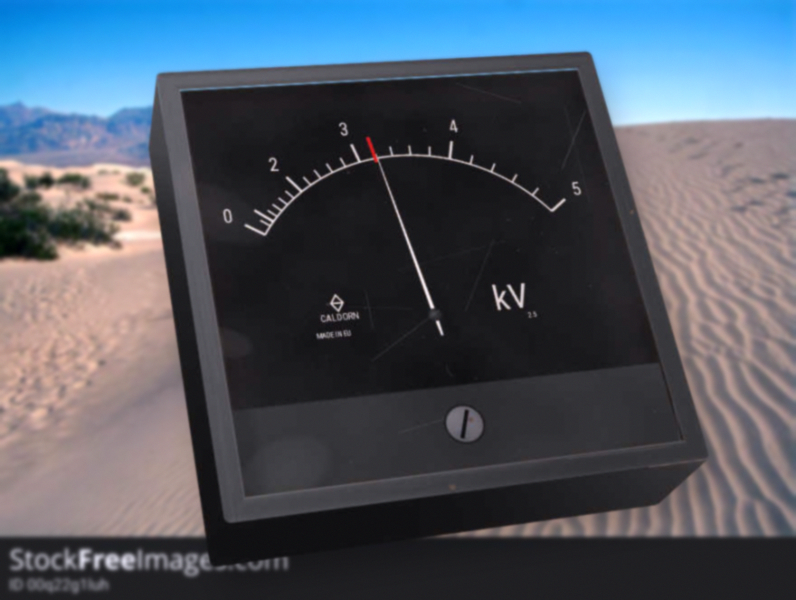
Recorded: 3.2 kV
